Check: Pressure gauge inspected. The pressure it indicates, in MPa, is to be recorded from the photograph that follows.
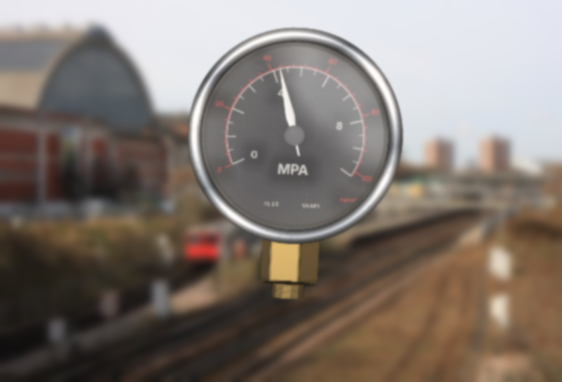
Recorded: 4.25 MPa
